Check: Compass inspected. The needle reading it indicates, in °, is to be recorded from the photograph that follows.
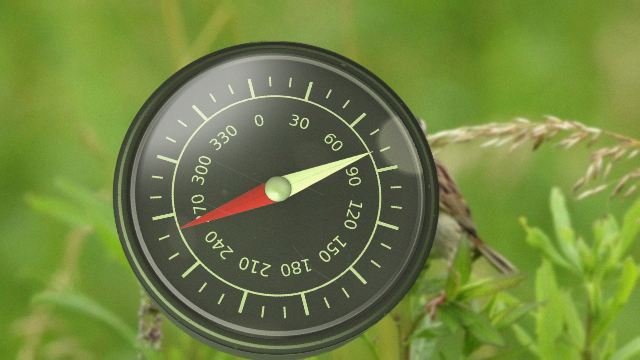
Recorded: 260 °
